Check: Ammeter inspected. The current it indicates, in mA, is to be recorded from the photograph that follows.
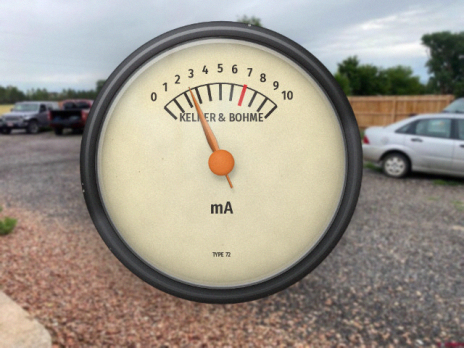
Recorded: 2.5 mA
